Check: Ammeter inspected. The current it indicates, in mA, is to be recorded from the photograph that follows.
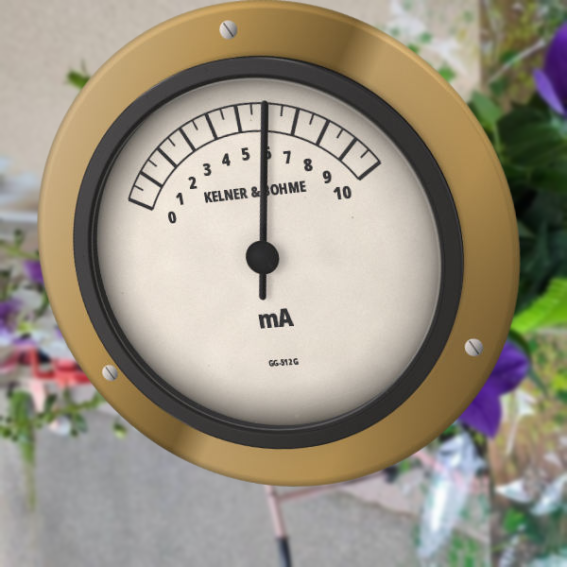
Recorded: 6 mA
